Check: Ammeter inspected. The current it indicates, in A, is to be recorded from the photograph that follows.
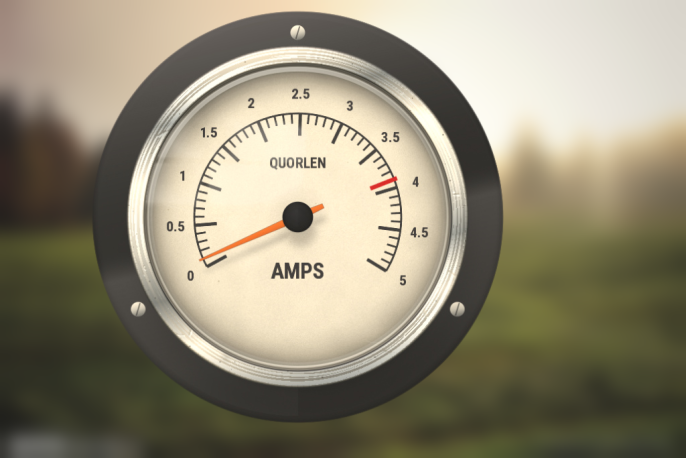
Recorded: 0.1 A
